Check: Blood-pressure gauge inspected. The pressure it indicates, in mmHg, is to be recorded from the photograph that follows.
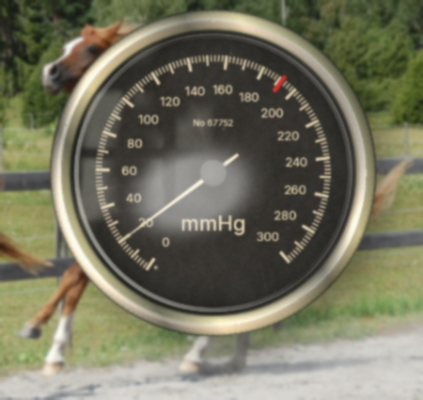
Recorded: 20 mmHg
